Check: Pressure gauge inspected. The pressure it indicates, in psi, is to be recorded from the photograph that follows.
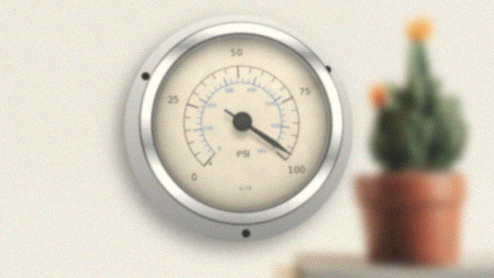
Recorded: 97.5 psi
